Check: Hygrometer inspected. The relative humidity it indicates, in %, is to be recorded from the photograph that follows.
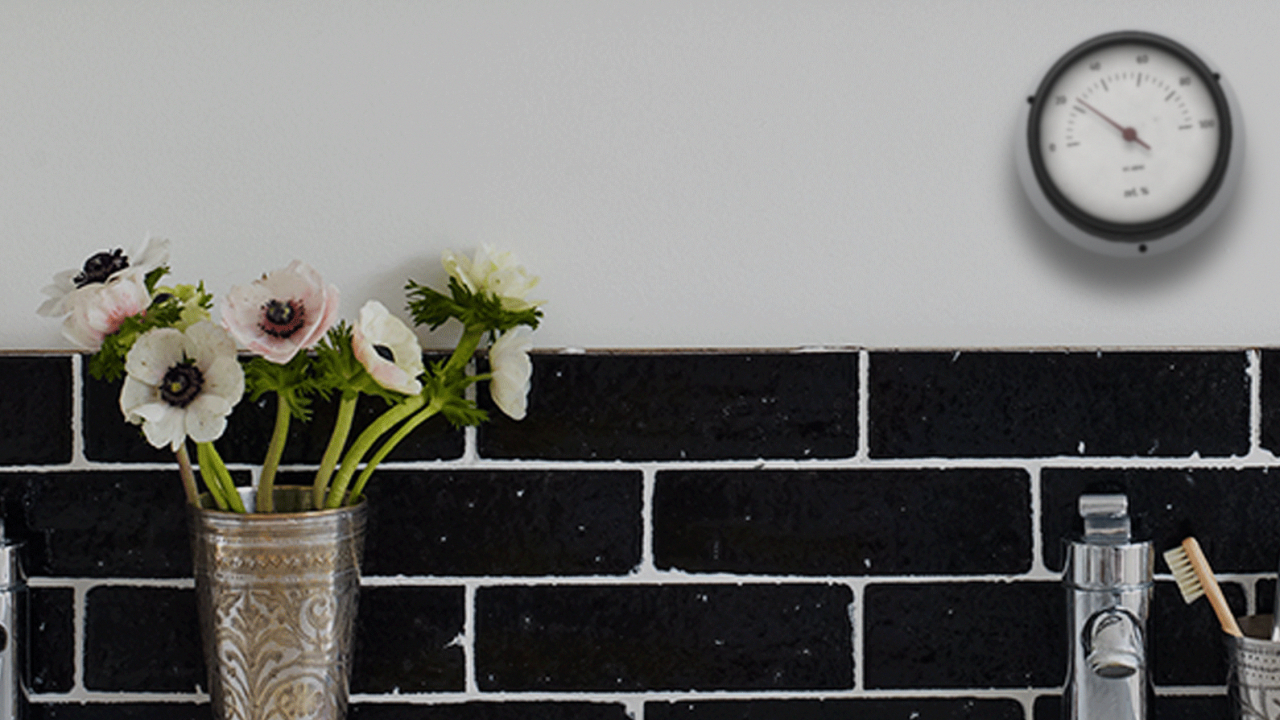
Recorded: 24 %
